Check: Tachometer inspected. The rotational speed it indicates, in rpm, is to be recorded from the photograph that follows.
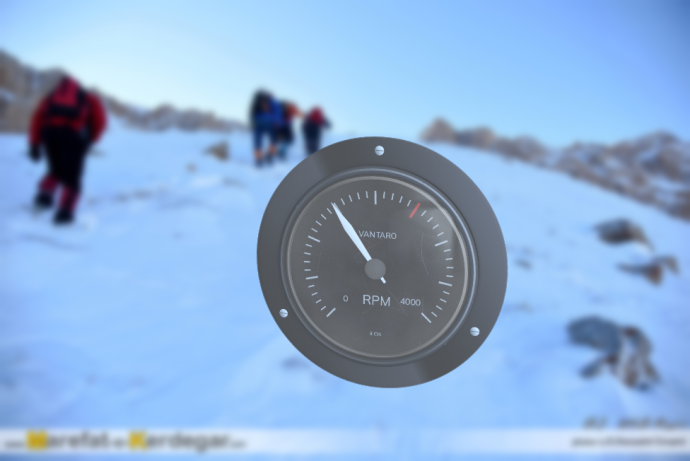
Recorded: 1500 rpm
